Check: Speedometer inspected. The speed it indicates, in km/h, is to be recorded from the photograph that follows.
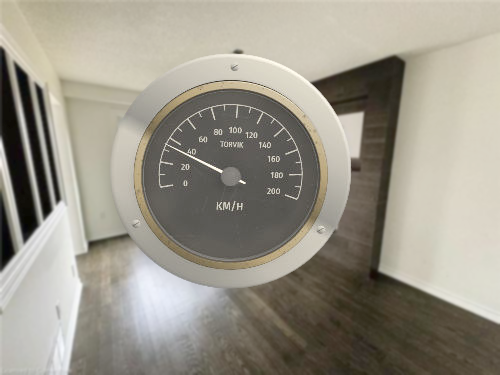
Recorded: 35 km/h
